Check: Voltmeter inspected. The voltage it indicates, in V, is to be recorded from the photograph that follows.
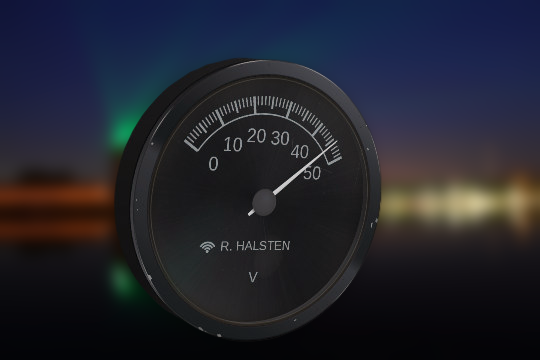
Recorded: 45 V
